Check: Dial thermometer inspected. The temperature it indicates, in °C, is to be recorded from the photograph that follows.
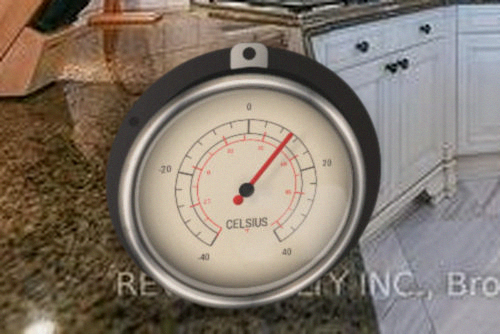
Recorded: 10 °C
